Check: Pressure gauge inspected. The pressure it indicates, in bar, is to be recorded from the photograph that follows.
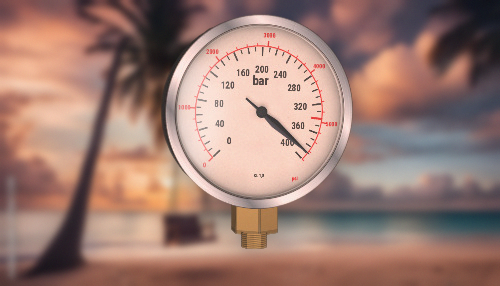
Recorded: 390 bar
